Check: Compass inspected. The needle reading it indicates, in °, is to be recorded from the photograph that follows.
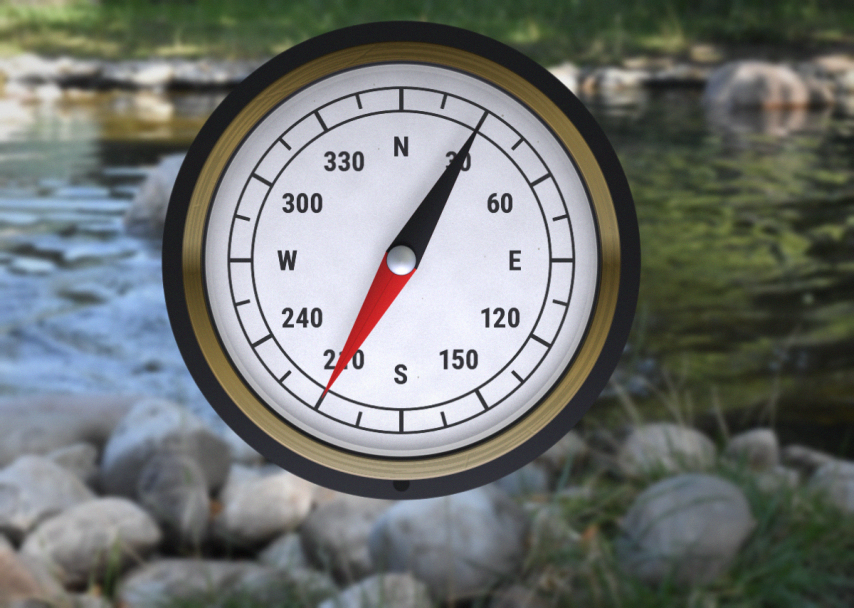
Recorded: 210 °
